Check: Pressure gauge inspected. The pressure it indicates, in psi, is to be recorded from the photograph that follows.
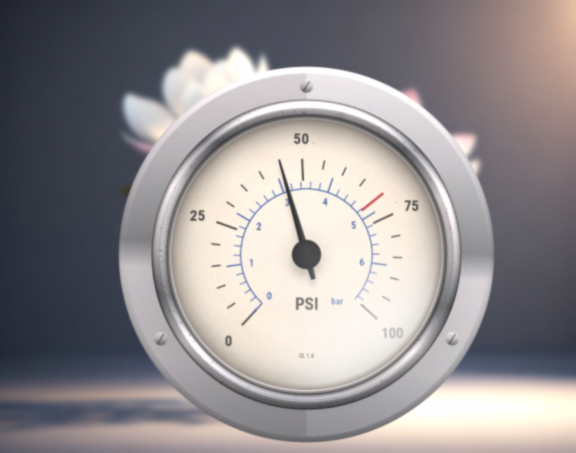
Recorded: 45 psi
